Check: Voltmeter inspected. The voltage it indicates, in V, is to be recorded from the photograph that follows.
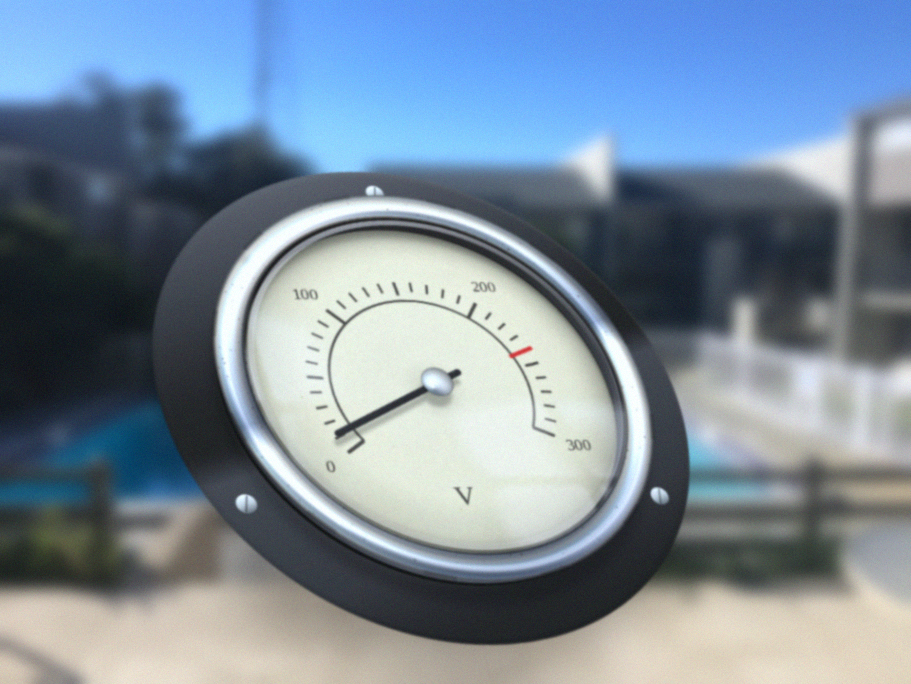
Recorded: 10 V
